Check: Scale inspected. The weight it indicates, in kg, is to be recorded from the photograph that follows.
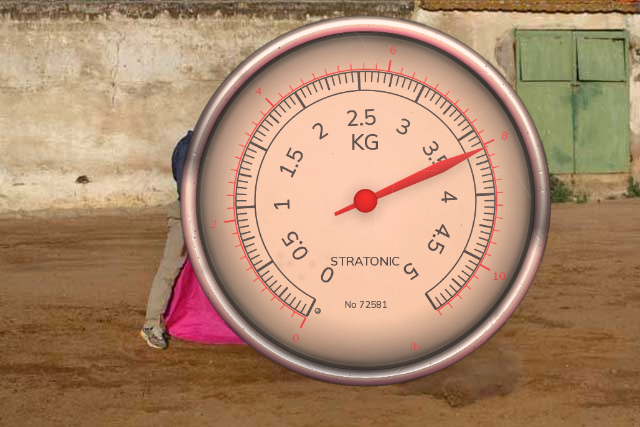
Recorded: 3.65 kg
